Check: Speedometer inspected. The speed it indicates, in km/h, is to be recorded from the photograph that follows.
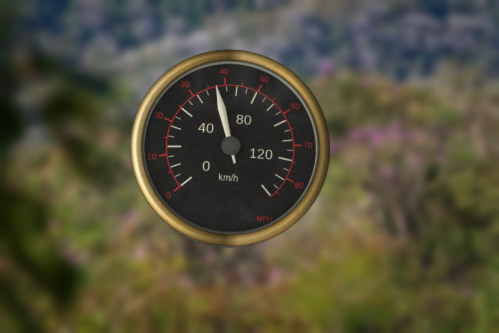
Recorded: 60 km/h
